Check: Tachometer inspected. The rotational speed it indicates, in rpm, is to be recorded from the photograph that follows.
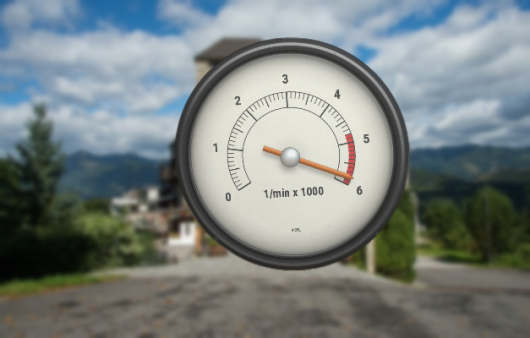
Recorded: 5800 rpm
